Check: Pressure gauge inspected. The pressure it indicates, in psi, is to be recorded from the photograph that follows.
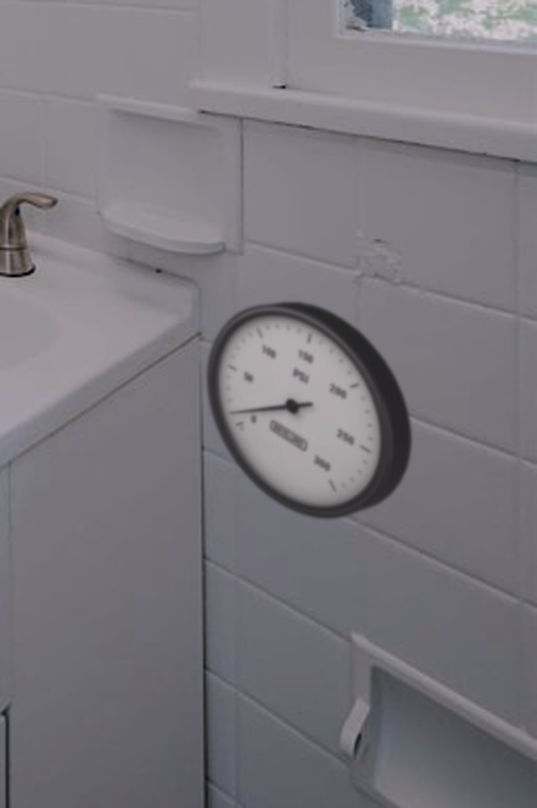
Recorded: 10 psi
